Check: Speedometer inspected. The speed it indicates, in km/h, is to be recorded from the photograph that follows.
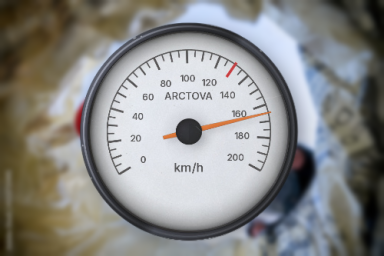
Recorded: 165 km/h
